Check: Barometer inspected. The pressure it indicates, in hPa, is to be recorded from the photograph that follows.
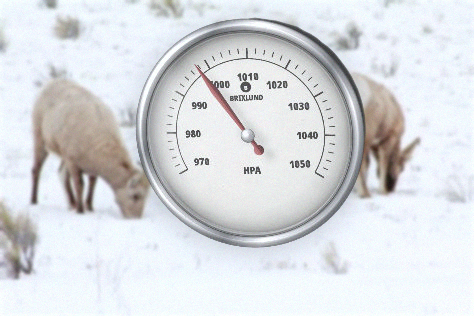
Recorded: 998 hPa
